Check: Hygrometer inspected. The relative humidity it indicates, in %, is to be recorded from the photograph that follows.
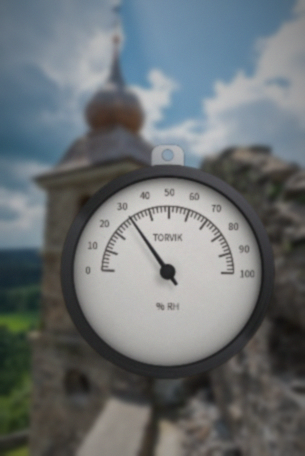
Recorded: 30 %
